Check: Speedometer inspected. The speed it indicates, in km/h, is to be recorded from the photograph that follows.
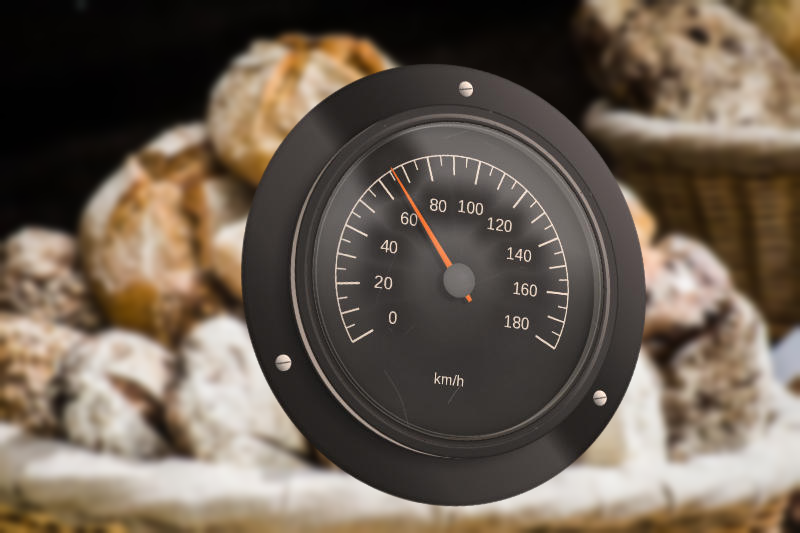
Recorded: 65 km/h
